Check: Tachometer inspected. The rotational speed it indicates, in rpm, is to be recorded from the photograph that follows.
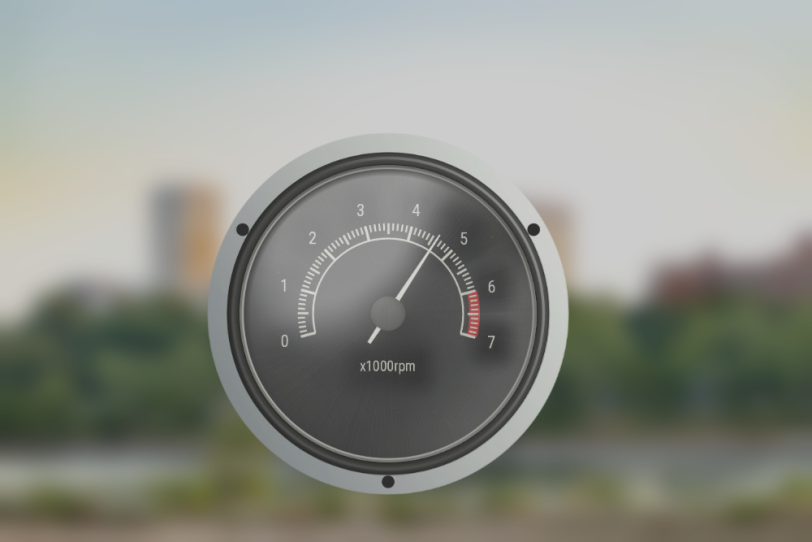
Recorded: 4600 rpm
